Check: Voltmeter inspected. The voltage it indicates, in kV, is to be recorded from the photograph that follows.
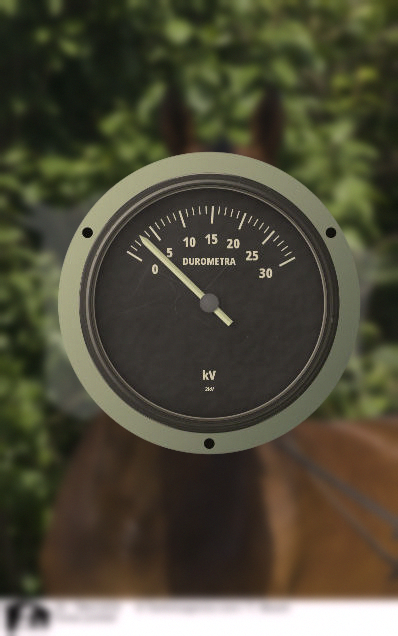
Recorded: 3 kV
